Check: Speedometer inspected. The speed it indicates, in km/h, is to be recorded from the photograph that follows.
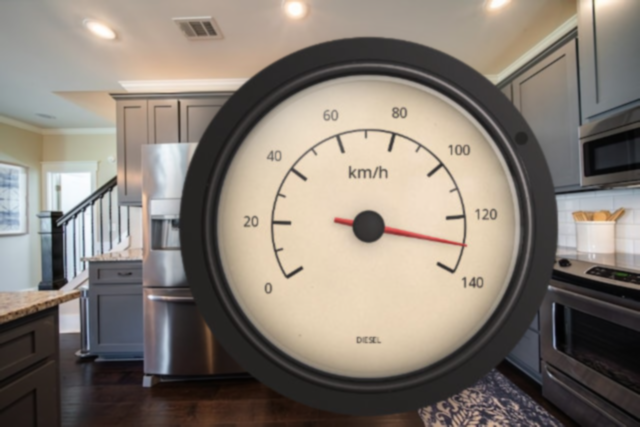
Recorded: 130 km/h
